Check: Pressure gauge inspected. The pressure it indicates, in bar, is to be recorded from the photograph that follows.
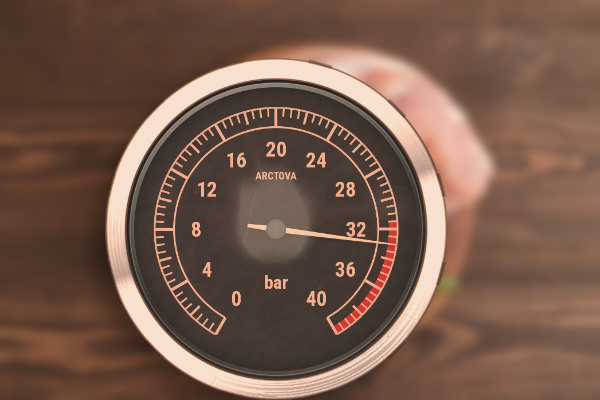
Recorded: 33 bar
